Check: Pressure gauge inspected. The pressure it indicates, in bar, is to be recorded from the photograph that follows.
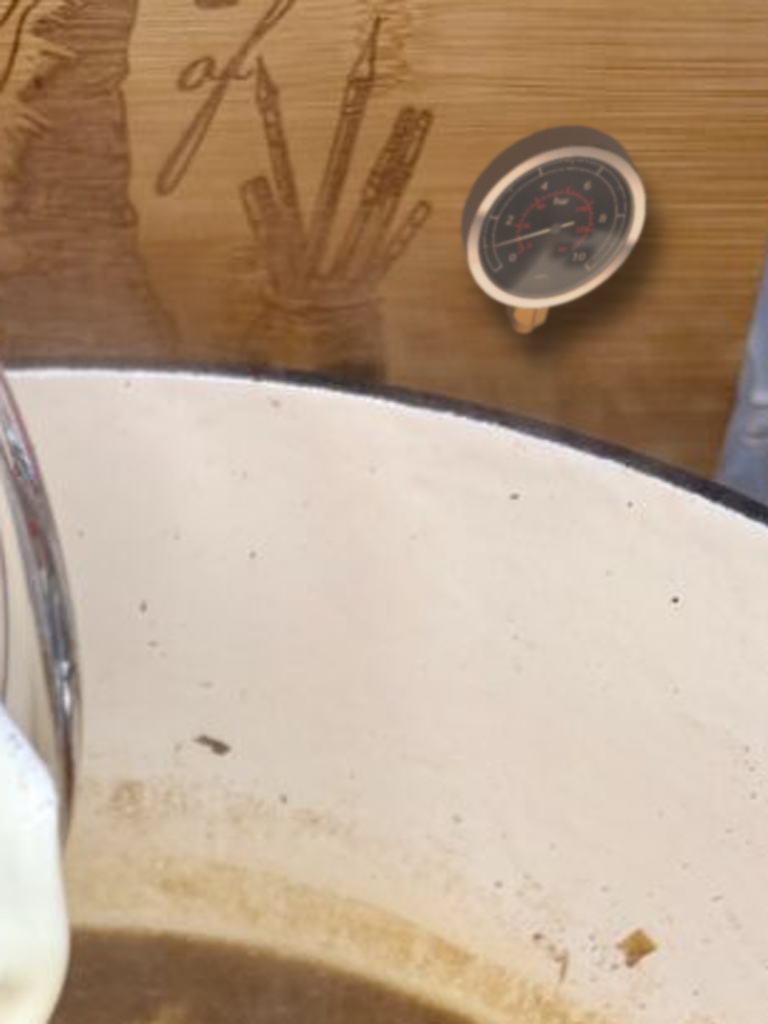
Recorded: 1 bar
